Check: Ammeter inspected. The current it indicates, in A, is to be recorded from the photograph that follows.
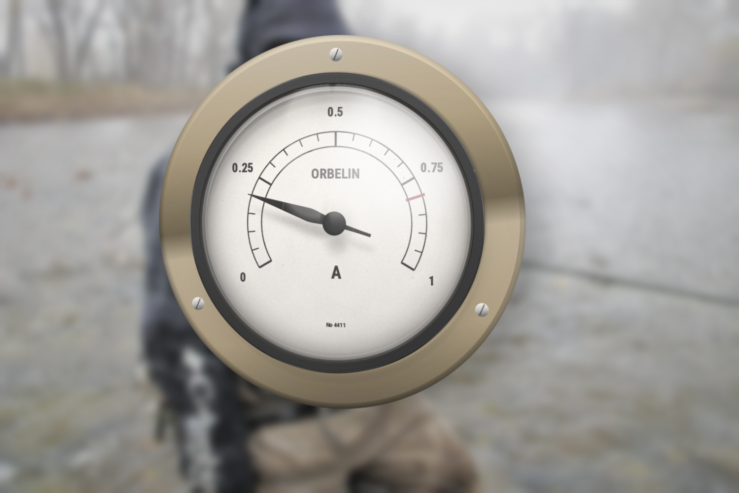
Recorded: 0.2 A
